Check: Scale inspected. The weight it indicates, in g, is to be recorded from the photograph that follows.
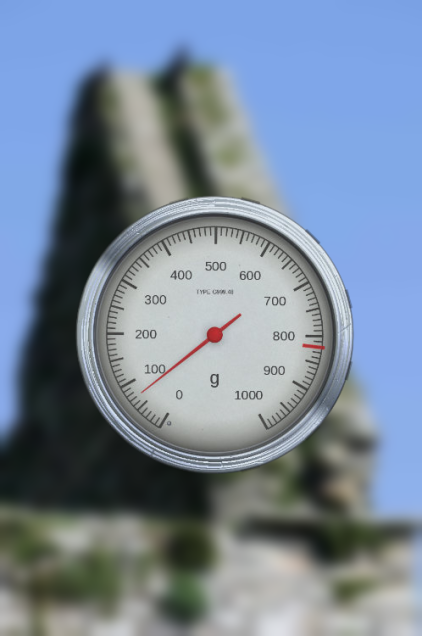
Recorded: 70 g
